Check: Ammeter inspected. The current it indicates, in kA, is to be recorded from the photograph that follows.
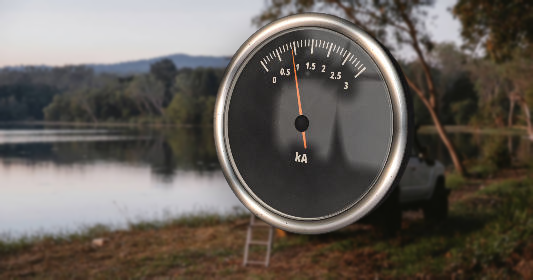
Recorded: 1 kA
